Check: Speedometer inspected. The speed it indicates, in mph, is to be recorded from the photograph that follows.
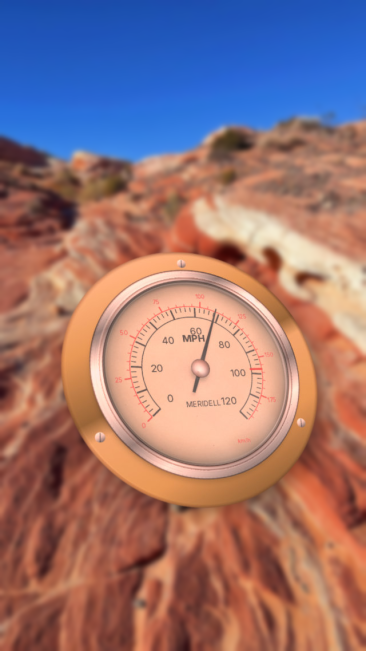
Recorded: 68 mph
